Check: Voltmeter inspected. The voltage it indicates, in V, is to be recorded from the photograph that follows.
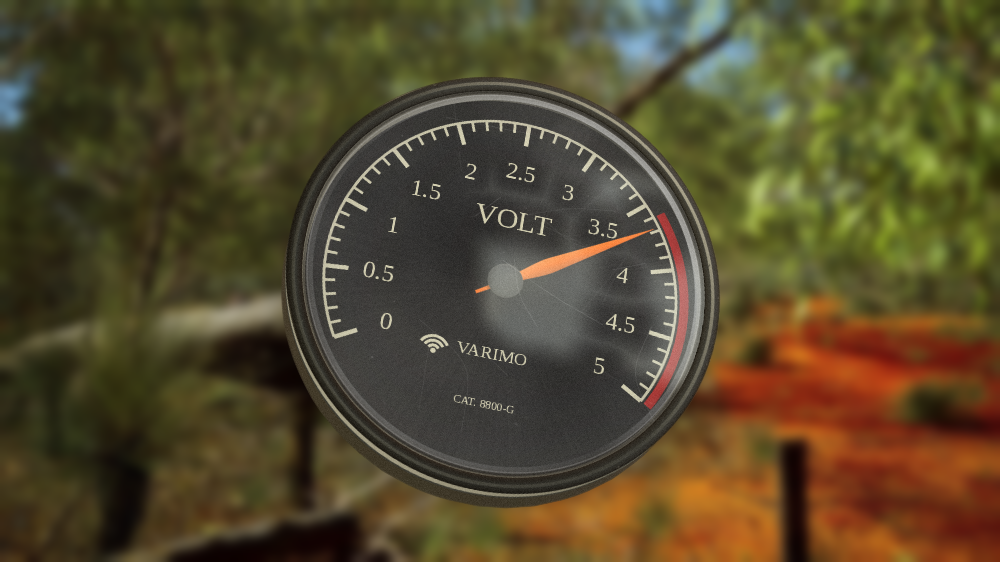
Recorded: 3.7 V
